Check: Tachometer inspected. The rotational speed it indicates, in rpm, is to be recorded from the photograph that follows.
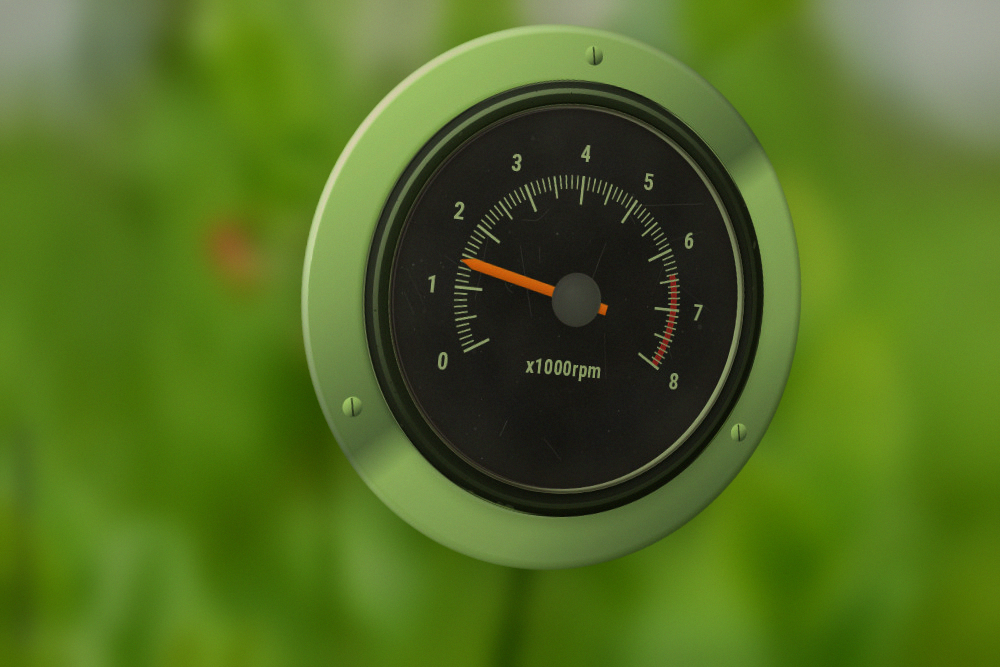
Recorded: 1400 rpm
